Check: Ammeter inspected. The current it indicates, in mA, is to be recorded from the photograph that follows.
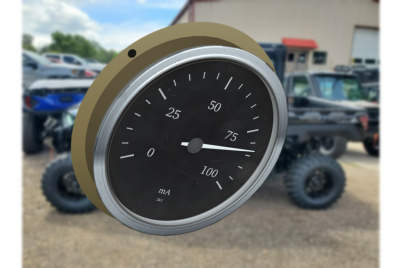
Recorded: 82.5 mA
